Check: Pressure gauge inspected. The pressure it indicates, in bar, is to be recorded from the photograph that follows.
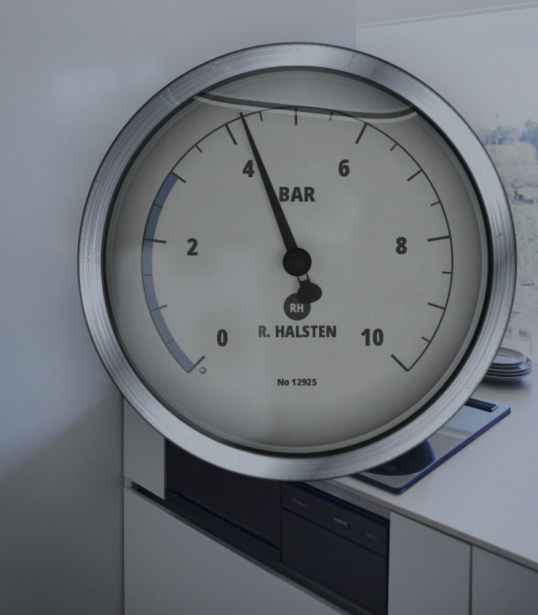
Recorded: 4.25 bar
